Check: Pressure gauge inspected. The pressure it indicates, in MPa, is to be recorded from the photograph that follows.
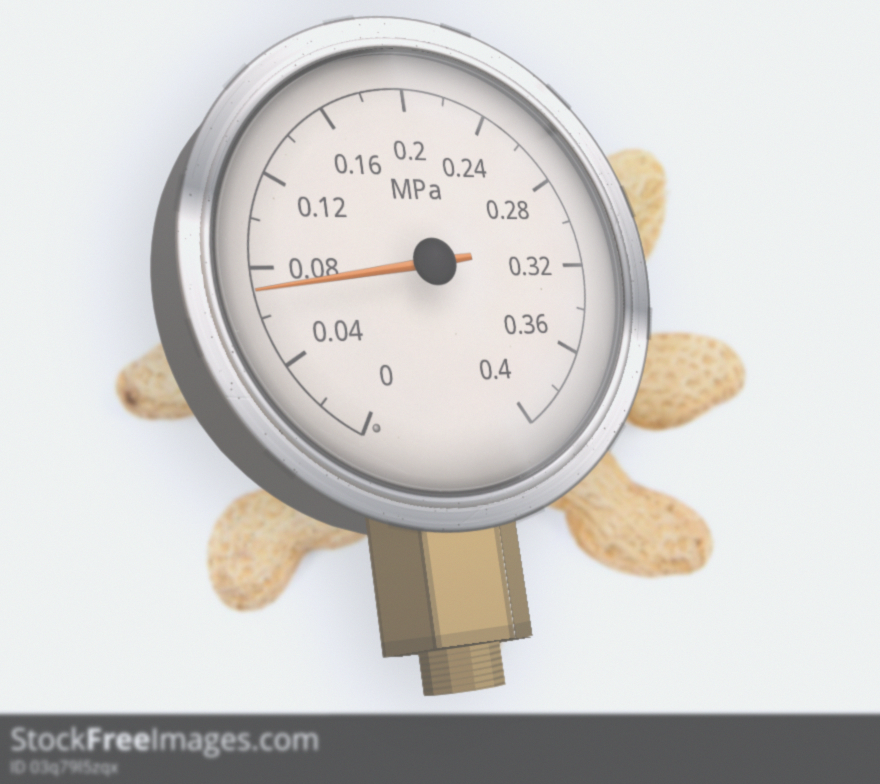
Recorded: 0.07 MPa
